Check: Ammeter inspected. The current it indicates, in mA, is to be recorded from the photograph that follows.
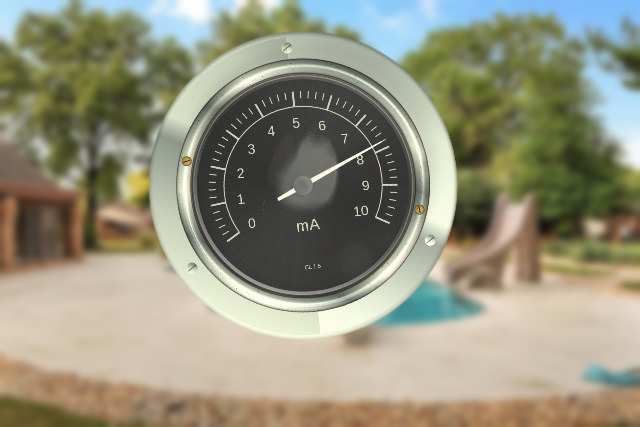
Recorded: 7.8 mA
